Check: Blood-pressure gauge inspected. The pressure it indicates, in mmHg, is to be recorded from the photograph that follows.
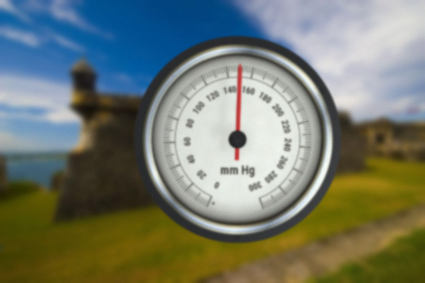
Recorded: 150 mmHg
